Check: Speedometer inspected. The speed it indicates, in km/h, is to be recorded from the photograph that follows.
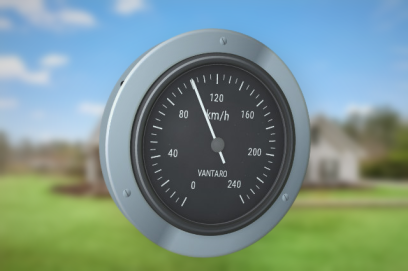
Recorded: 100 km/h
